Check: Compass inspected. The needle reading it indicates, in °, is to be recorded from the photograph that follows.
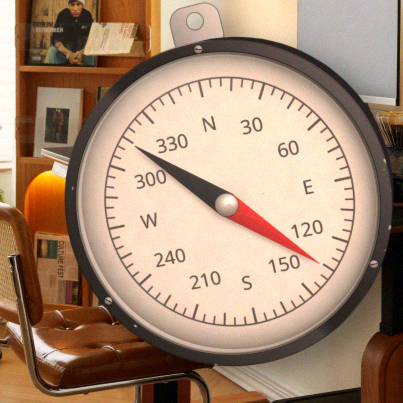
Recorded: 135 °
